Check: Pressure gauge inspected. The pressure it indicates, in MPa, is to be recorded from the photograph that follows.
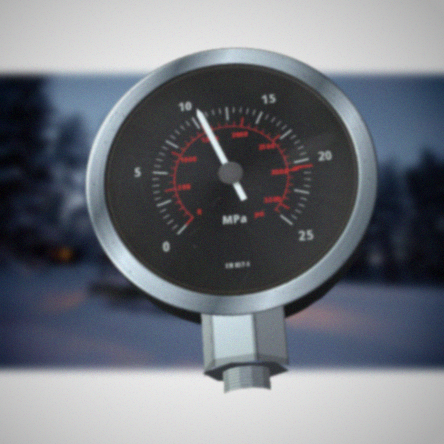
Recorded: 10.5 MPa
